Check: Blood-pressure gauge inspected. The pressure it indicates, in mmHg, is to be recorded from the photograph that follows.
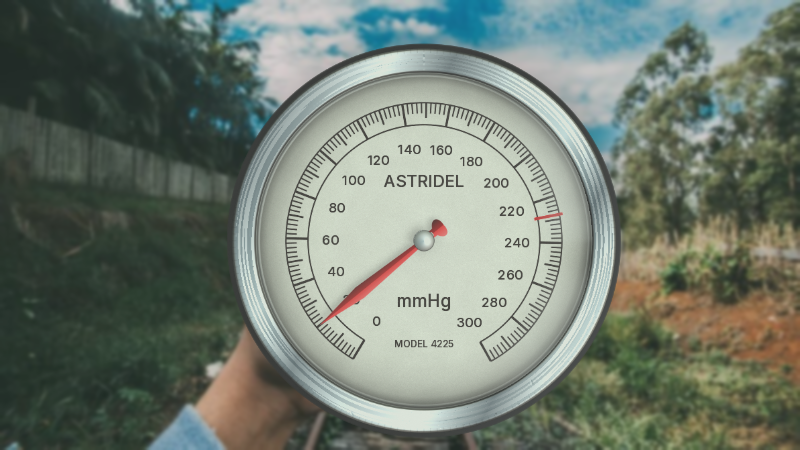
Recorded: 20 mmHg
